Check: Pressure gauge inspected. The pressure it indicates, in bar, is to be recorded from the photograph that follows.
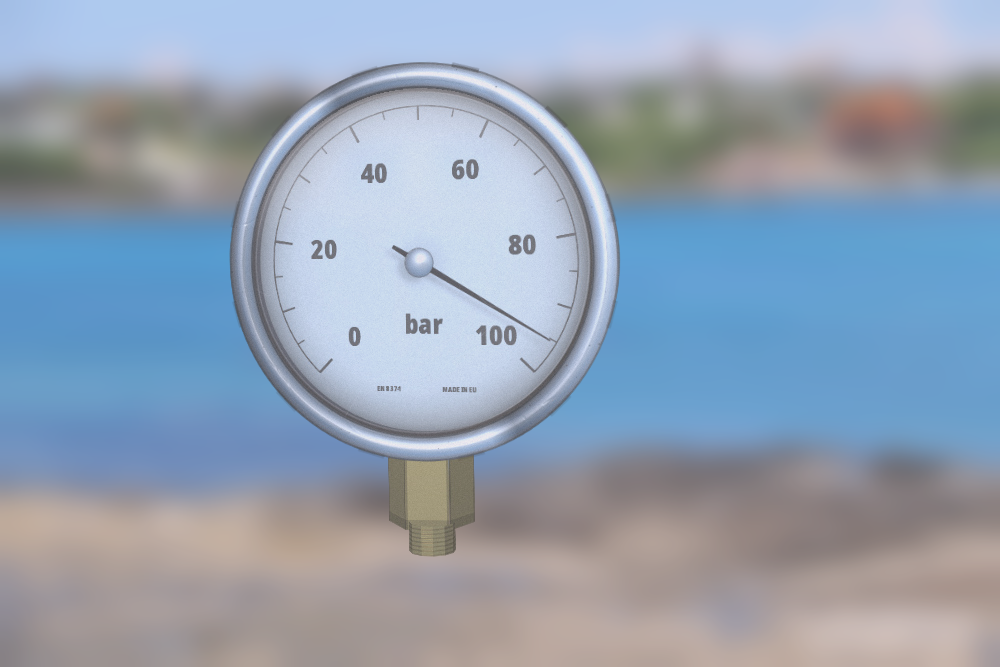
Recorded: 95 bar
